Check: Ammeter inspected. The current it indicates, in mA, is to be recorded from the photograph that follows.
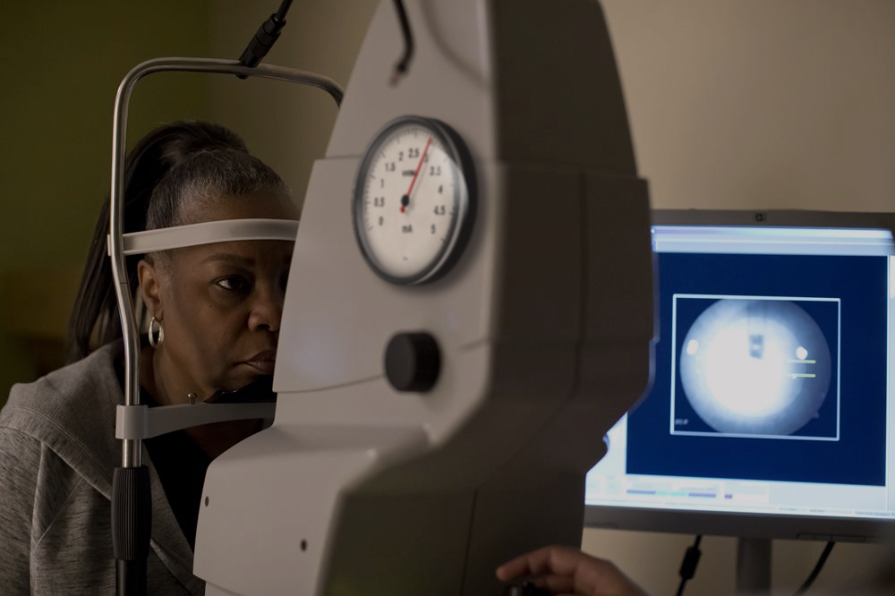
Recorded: 3 mA
